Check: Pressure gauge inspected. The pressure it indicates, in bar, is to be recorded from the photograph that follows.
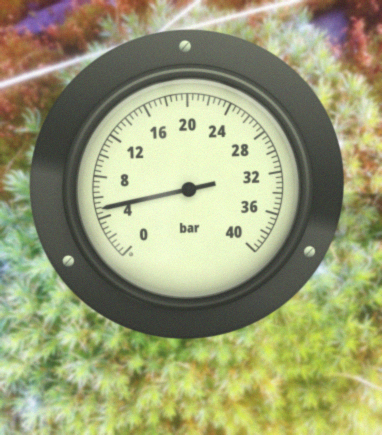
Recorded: 5 bar
